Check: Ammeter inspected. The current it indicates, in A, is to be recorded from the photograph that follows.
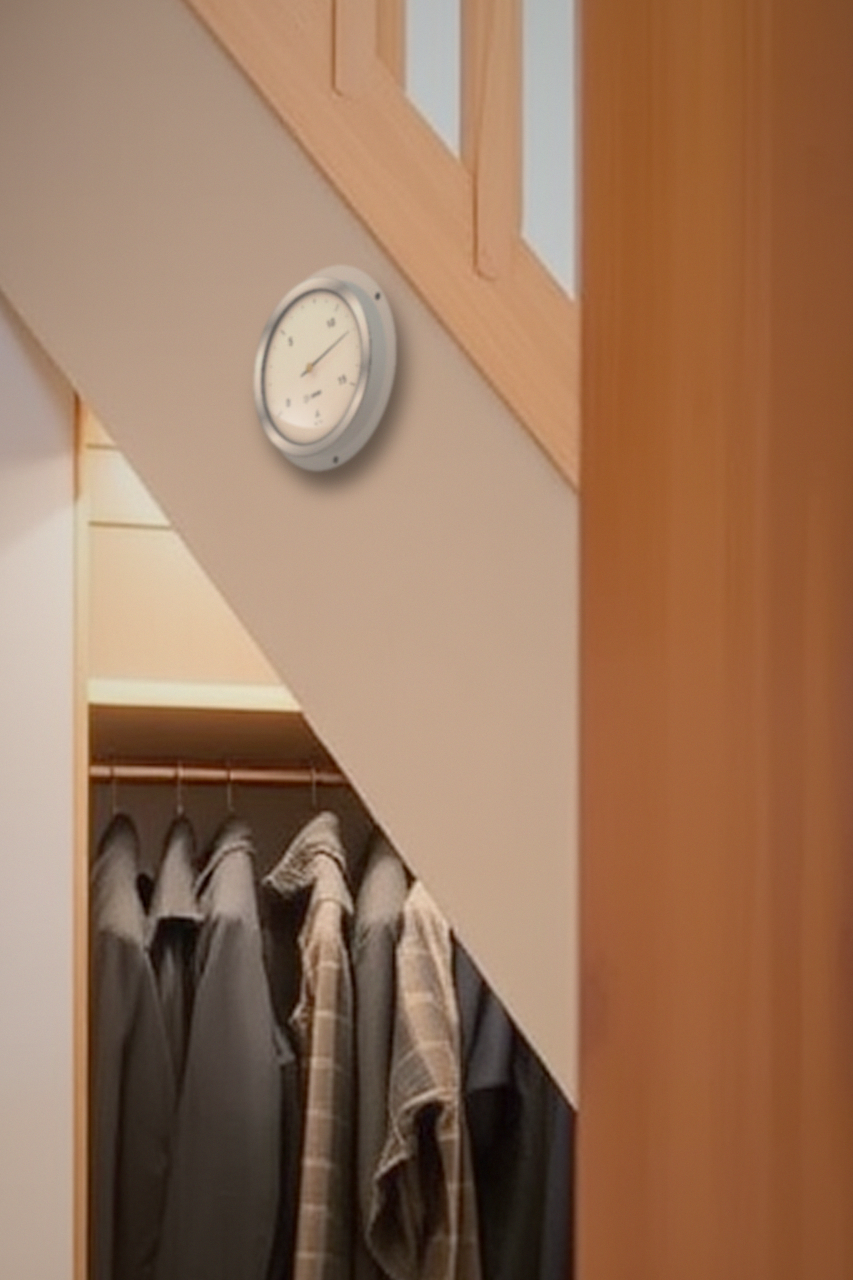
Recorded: 12 A
